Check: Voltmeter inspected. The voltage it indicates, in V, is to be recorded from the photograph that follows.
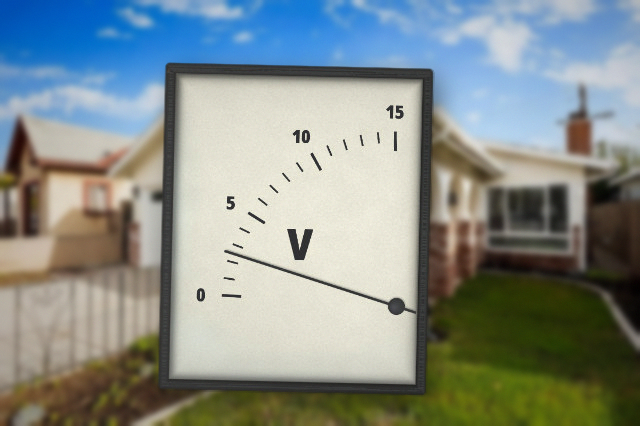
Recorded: 2.5 V
